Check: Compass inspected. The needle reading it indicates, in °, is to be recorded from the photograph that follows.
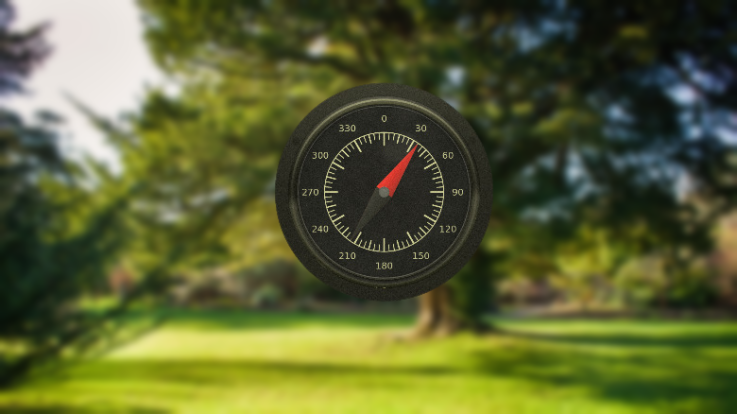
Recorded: 35 °
